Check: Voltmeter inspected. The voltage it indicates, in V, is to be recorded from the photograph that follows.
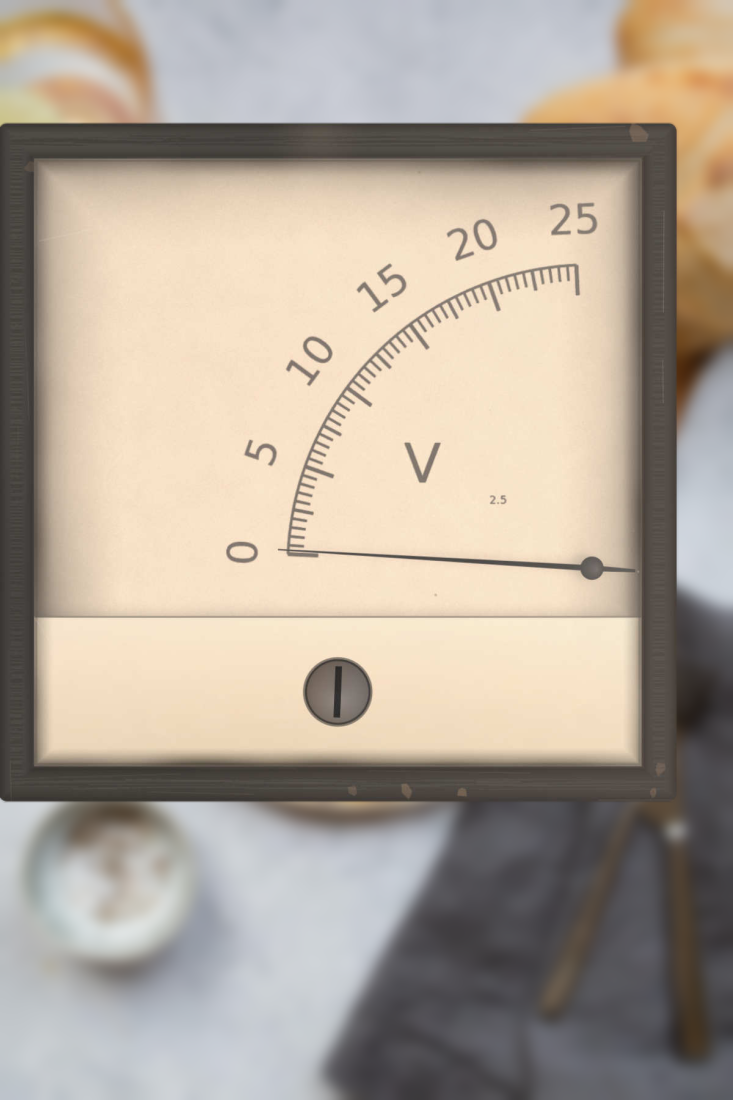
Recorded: 0.25 V
